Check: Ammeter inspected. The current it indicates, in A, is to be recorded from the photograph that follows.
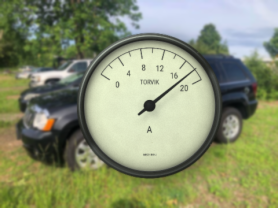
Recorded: 18 A
